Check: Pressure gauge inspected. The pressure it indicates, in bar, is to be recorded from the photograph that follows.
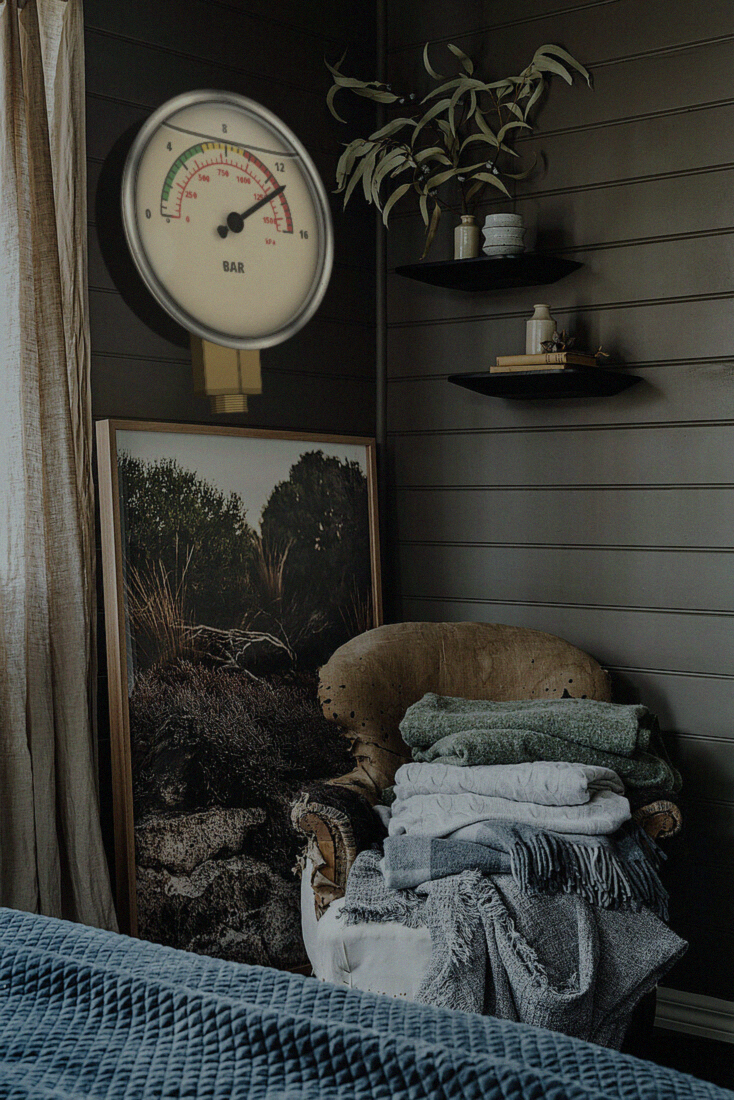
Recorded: 13 bar
